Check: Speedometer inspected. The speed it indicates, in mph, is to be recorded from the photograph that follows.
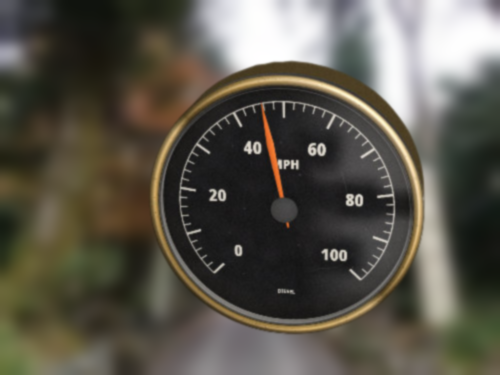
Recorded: 46 mph
